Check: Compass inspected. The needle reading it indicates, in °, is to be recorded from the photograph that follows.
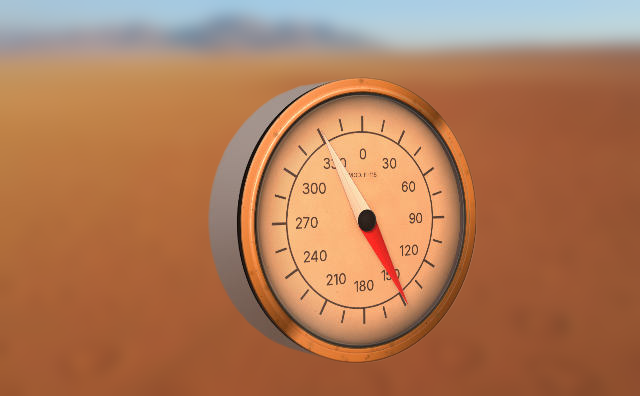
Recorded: 150 °
